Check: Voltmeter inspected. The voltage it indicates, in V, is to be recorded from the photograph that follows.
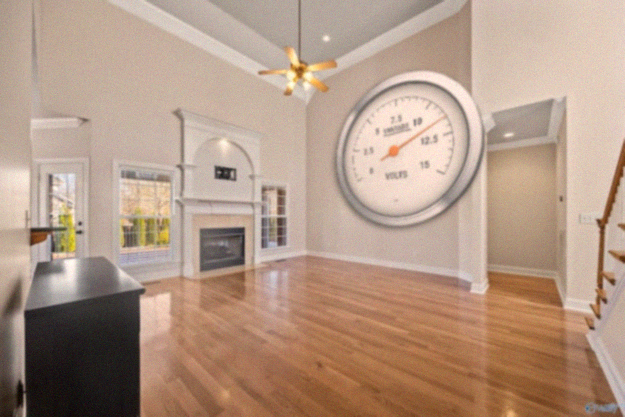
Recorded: 11.5 V
